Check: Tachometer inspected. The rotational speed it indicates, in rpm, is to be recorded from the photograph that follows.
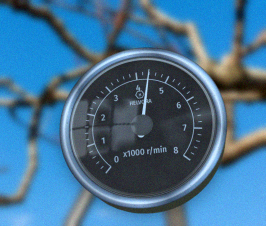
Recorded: 4400 rpm
